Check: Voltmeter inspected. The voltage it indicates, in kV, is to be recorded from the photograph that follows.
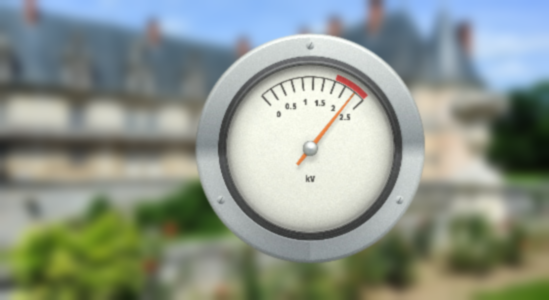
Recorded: 2.25 kV
